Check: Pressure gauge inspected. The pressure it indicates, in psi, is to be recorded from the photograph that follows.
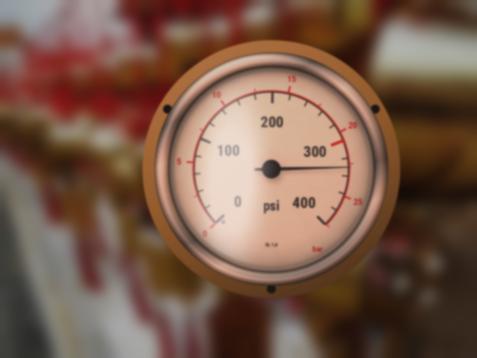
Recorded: 330 psi
